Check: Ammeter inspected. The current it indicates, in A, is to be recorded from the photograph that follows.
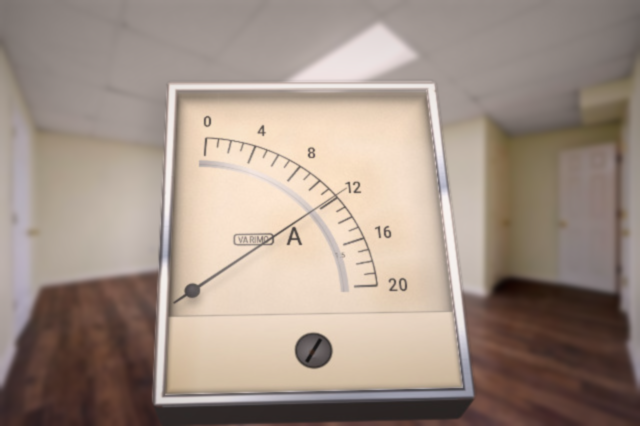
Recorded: 12 A
